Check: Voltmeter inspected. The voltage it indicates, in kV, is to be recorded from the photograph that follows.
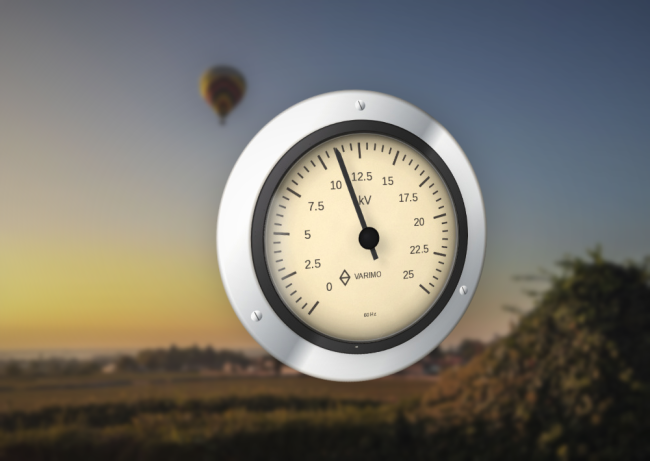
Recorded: 11 kV
